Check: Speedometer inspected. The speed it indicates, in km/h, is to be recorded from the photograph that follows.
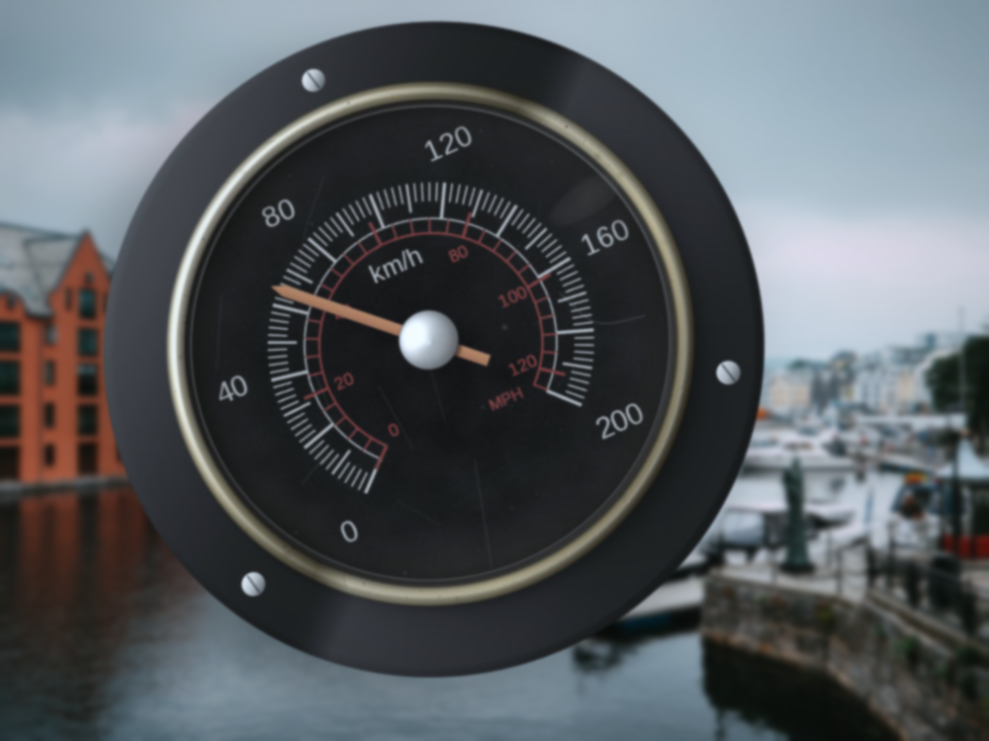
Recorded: 64 km/h
